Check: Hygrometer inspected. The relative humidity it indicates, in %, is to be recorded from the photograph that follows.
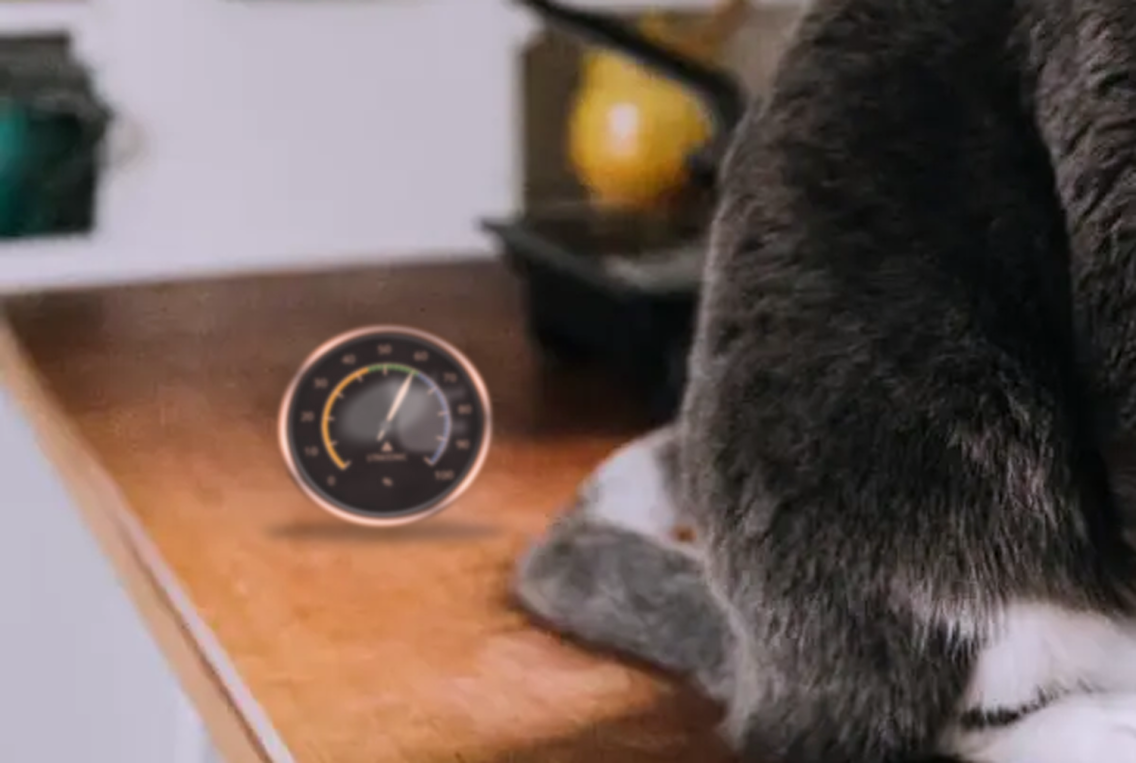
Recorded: 60 %
